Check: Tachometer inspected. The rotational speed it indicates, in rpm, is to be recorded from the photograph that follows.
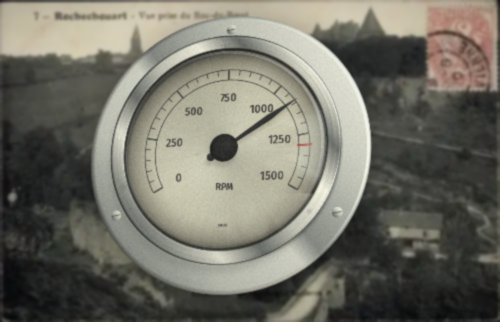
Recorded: 1100 rpm
